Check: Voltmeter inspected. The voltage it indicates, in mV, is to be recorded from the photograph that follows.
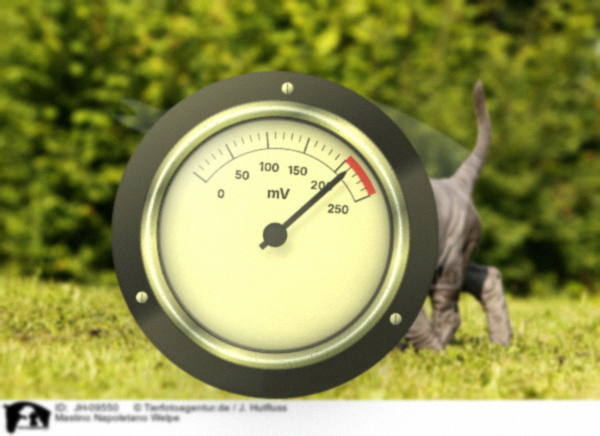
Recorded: 210 mV
